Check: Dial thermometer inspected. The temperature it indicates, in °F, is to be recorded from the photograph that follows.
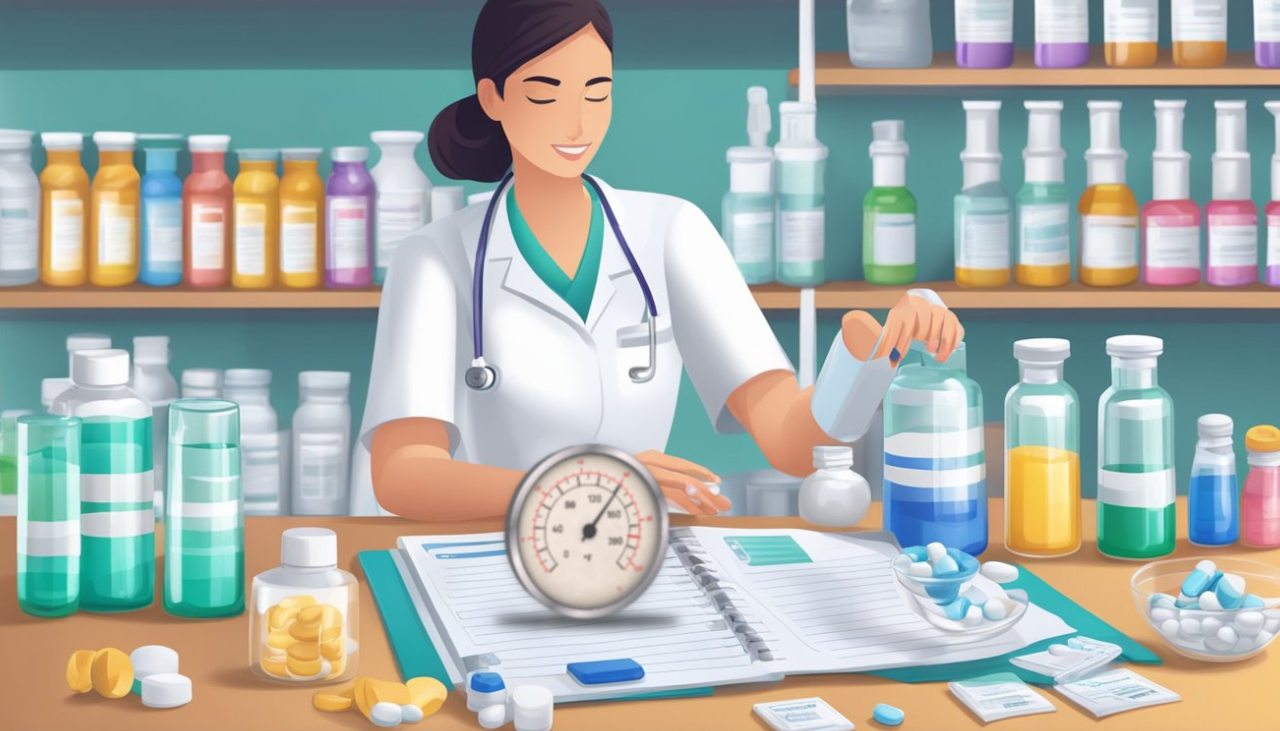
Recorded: 140 °F
